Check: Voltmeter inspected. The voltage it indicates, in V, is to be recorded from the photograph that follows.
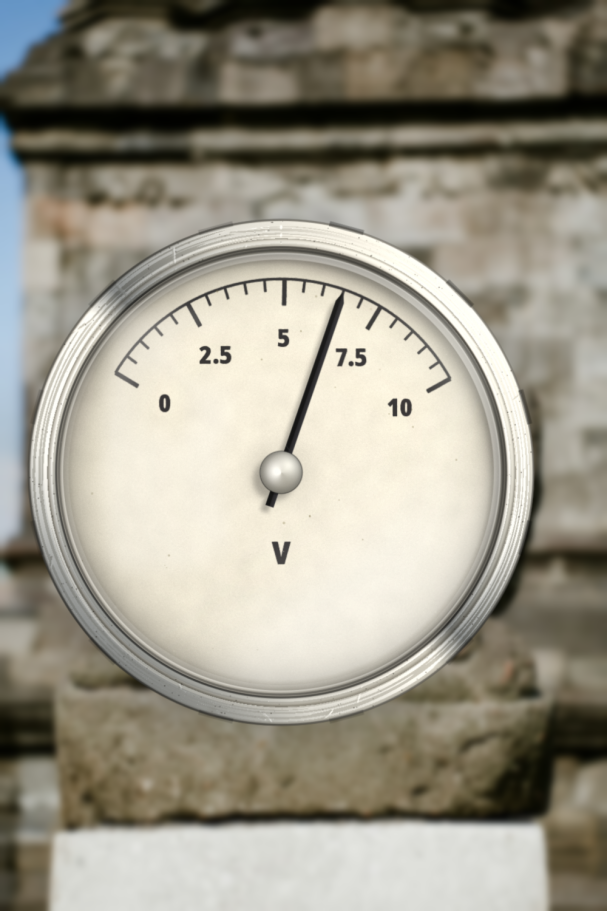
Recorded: 6.5 V
